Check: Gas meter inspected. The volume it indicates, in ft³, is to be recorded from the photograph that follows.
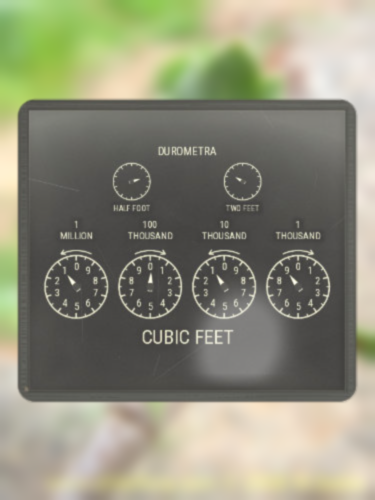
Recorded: 100900 ft³
